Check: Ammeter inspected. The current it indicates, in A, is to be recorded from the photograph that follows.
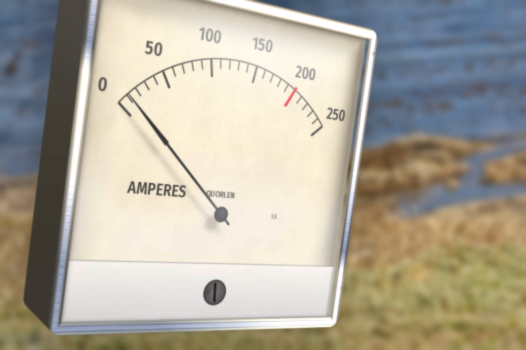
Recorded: 10 A
